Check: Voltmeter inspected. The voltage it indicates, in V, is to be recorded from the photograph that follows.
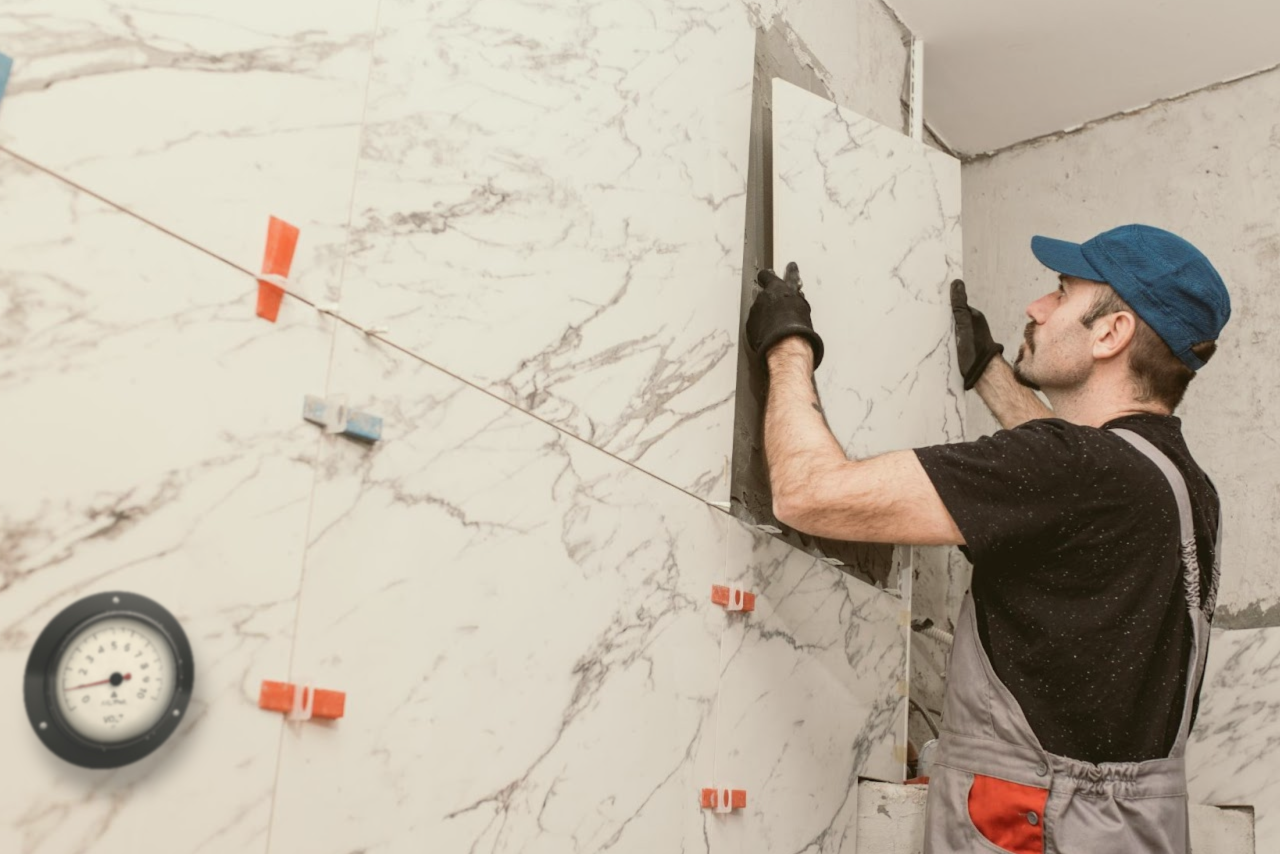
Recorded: 1 V
